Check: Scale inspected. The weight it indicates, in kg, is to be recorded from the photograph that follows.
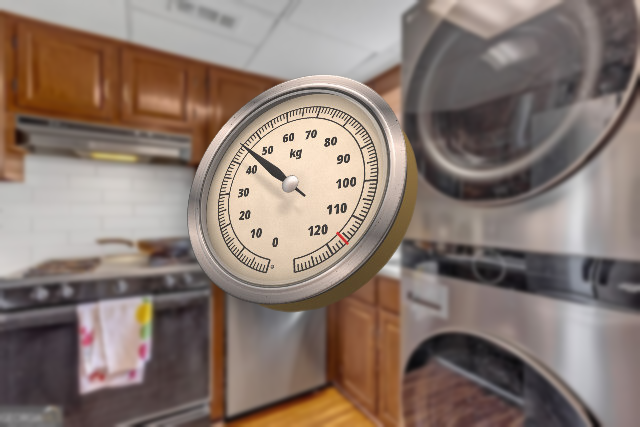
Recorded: 45 kg
